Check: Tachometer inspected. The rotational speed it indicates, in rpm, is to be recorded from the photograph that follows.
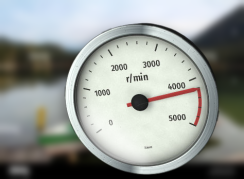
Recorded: 4200 rpm
